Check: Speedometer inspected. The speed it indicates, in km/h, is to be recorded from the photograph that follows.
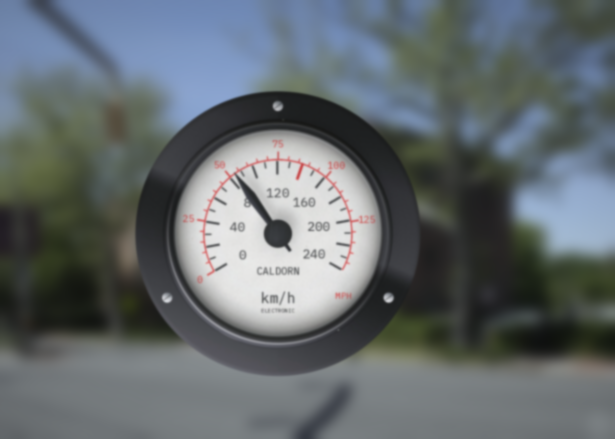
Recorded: 85 km/h
